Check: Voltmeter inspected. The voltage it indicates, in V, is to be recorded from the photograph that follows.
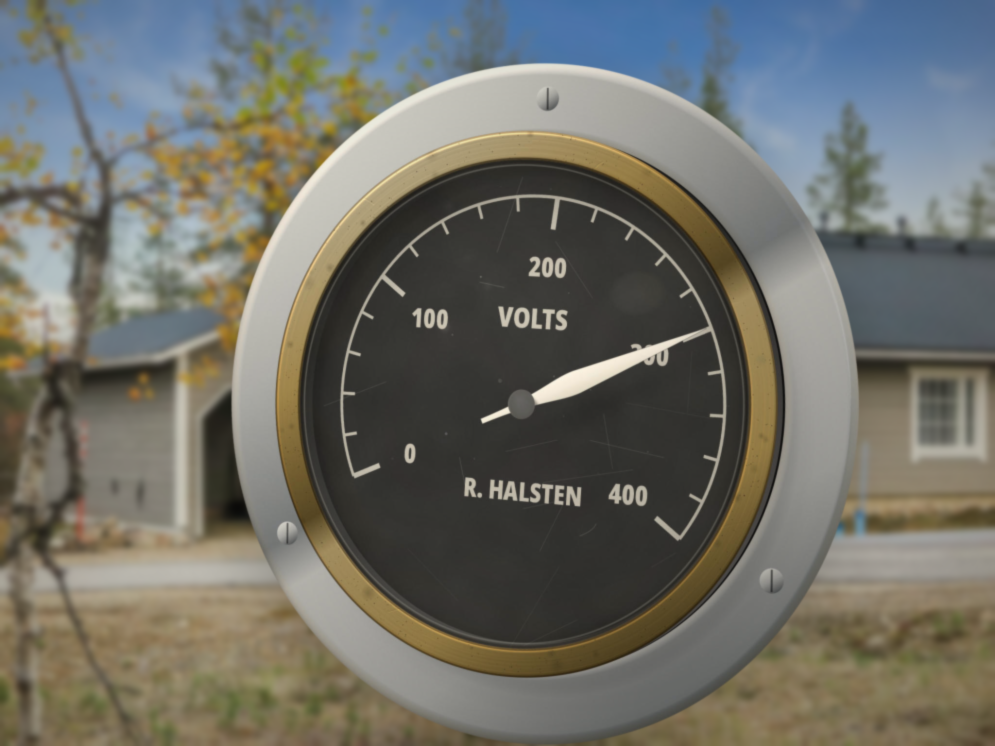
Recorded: 300 V
